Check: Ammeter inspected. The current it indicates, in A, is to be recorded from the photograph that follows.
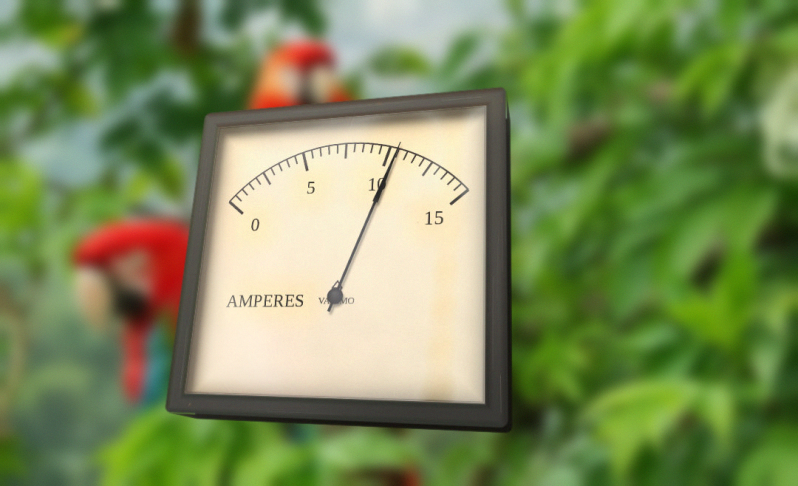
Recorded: 10.5 A
